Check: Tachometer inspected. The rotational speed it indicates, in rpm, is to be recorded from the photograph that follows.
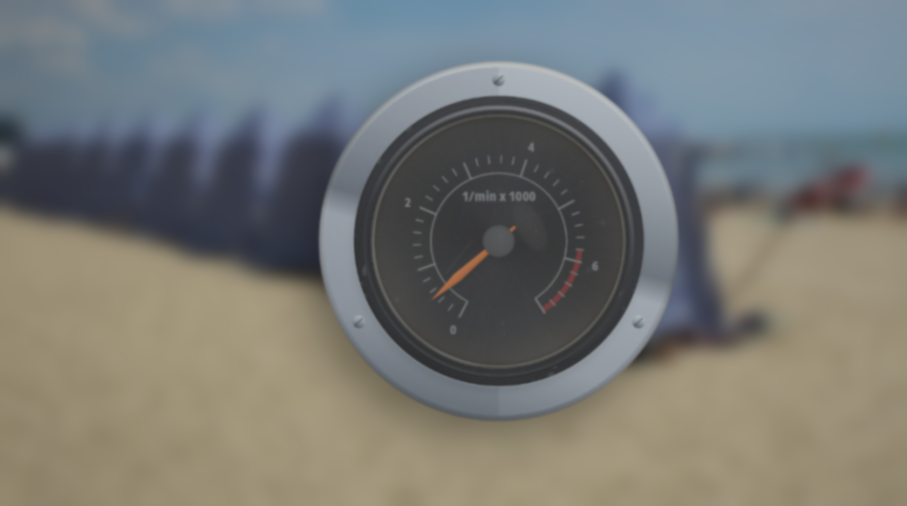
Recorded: 500 rpm
